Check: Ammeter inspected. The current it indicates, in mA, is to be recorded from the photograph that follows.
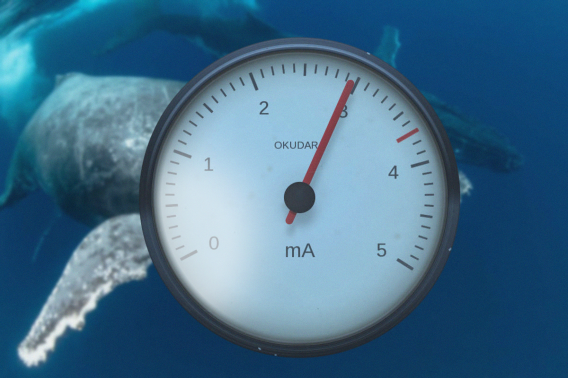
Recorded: 2.95 mA
